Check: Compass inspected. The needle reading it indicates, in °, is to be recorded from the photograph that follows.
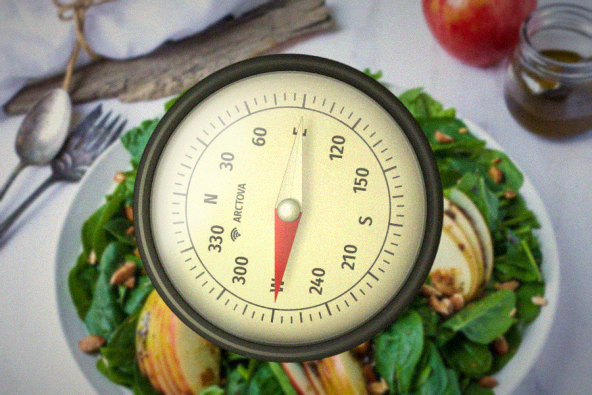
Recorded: 270 °
